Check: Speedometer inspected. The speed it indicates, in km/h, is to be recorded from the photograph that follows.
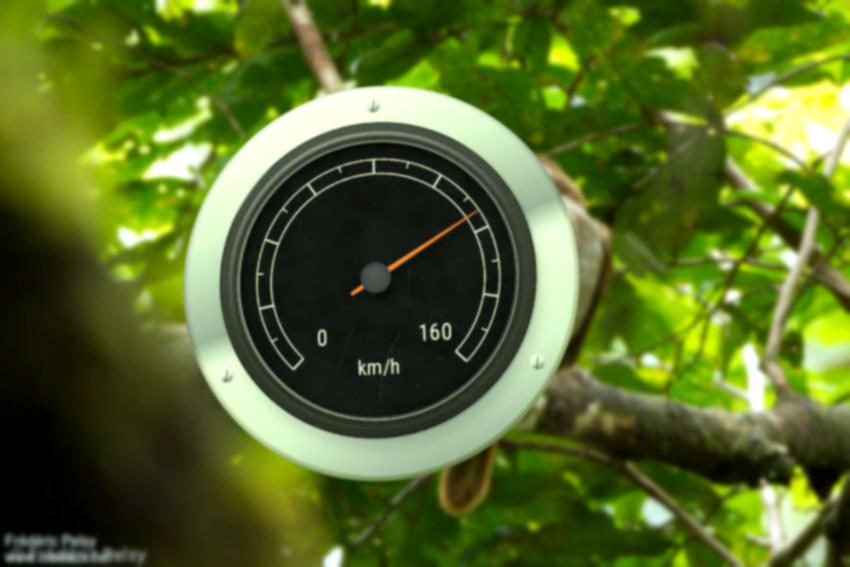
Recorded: 115 km/h
